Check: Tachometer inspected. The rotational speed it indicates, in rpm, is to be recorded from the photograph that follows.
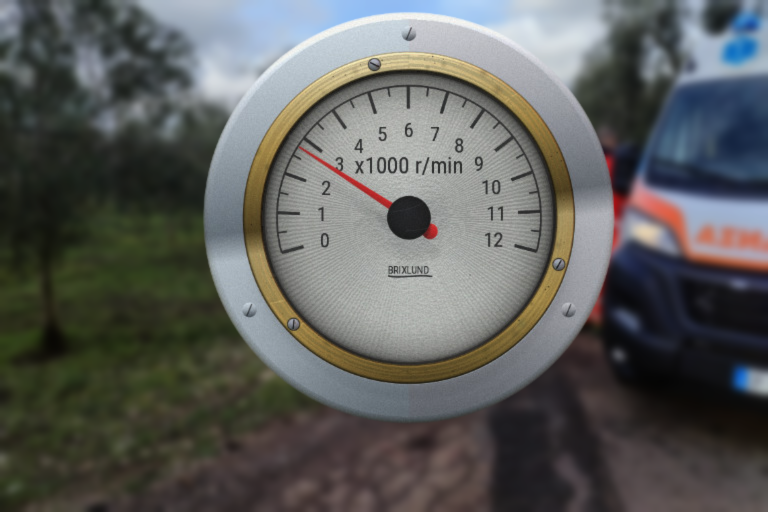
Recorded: 2750 rpm
